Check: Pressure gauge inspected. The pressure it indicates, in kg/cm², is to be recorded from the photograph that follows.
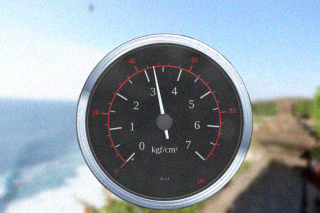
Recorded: 3.25 kg/cm²
